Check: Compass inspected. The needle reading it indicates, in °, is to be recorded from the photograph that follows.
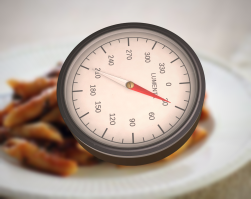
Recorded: 30 °
